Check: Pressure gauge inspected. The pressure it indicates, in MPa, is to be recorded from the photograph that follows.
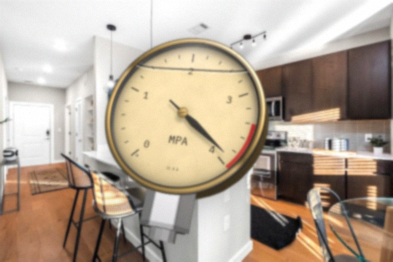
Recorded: 3.9 MPa
